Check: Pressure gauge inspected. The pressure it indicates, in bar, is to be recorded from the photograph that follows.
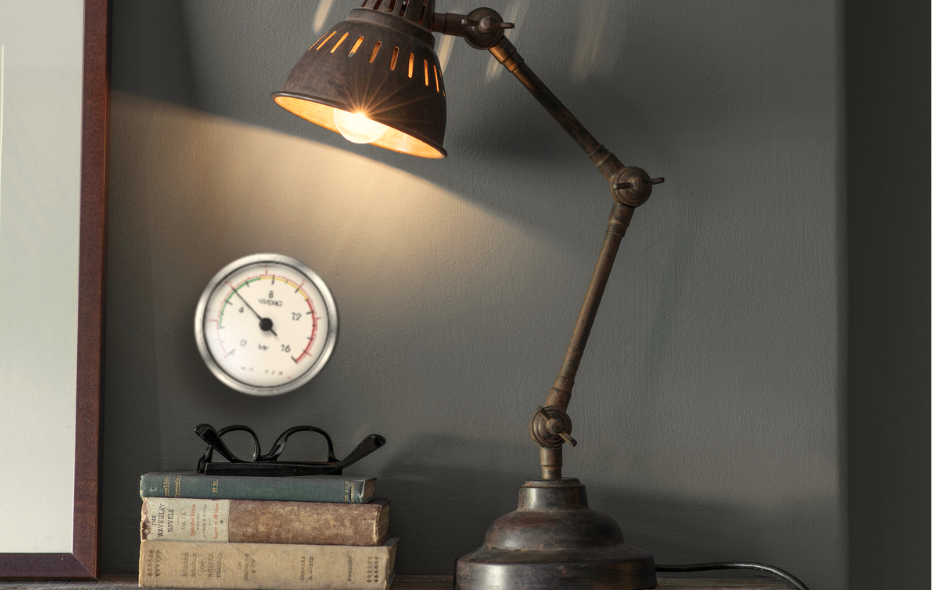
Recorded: 5 bar
